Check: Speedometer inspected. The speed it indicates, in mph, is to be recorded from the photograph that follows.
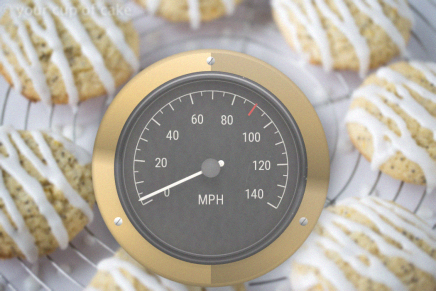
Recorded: 2.5 mph
